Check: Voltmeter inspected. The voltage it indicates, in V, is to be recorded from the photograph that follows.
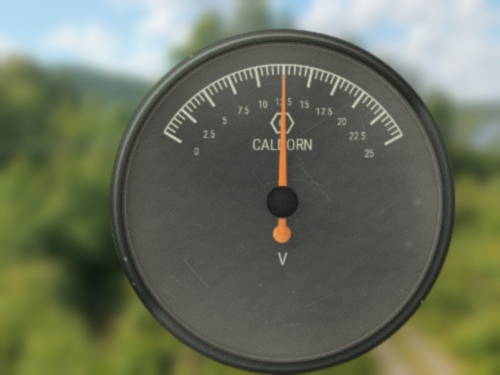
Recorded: 12.5 V
